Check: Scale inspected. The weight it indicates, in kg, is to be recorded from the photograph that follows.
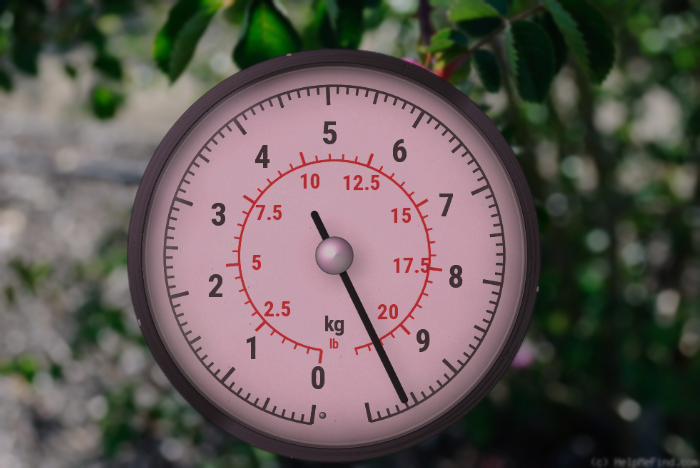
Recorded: 9.6 kg
